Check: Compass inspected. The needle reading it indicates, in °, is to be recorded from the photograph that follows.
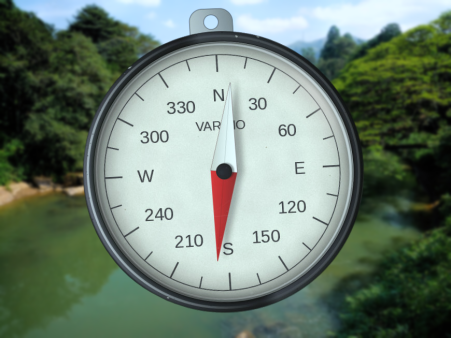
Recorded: 187.5 °
